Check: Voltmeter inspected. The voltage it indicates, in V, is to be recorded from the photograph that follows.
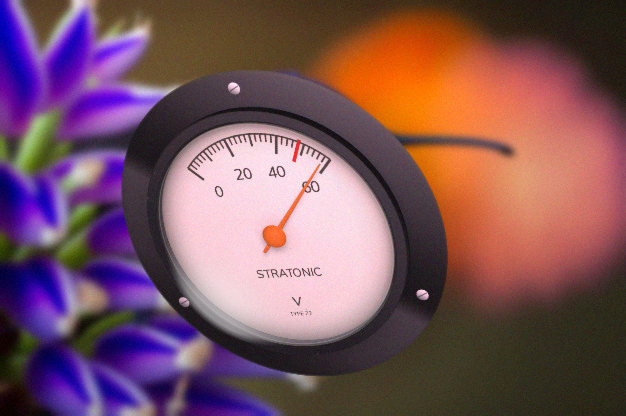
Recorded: 58 V
